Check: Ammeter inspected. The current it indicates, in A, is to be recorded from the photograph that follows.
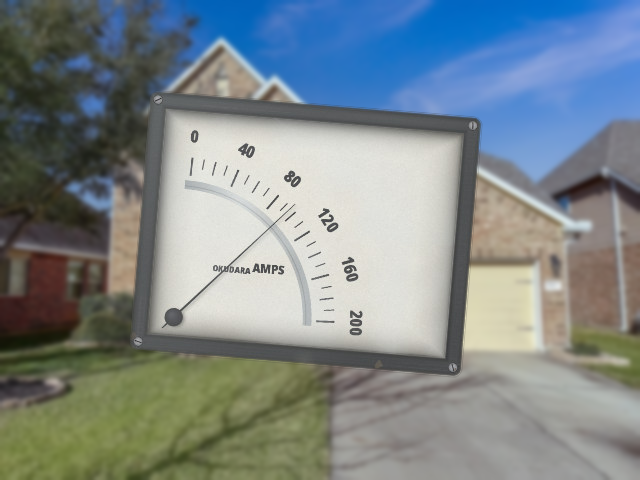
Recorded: 95 A
